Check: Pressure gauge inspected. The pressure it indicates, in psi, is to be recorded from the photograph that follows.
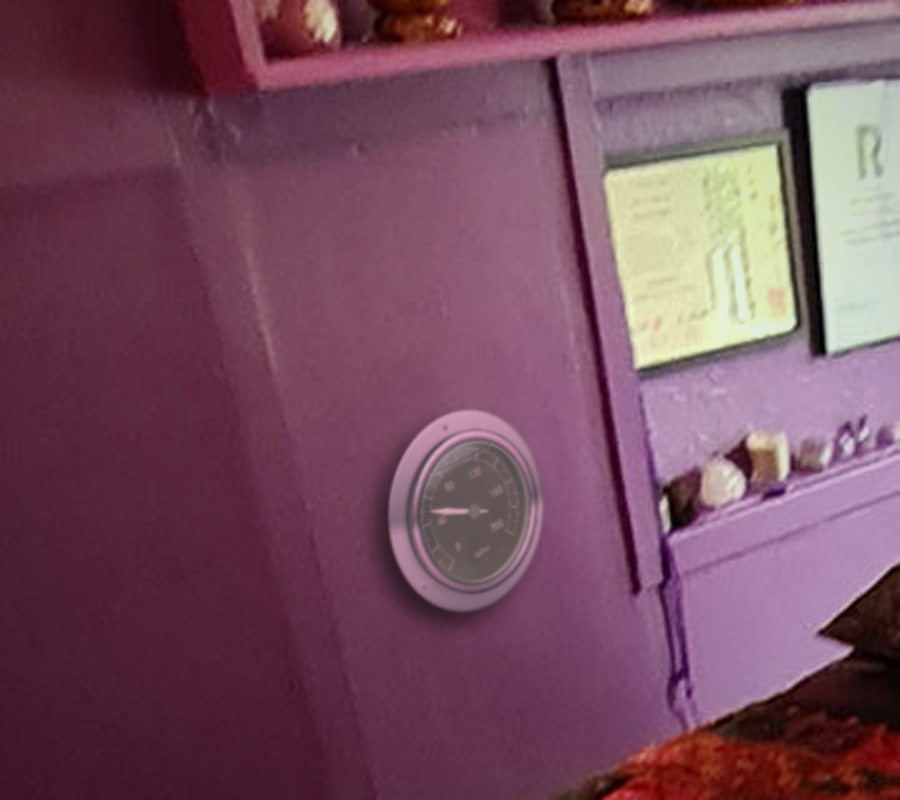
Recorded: 50 psi
